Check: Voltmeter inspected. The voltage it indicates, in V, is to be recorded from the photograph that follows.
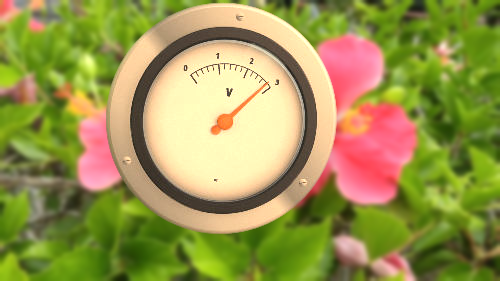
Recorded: 2.8 V
